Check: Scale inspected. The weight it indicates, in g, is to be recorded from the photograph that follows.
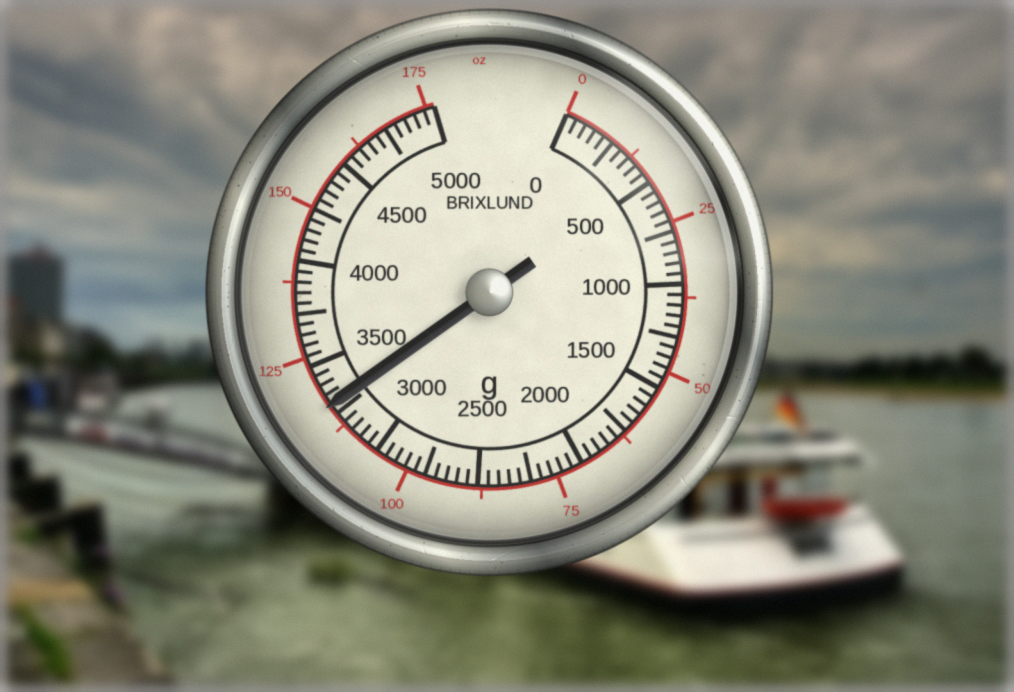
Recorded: 3300 g
